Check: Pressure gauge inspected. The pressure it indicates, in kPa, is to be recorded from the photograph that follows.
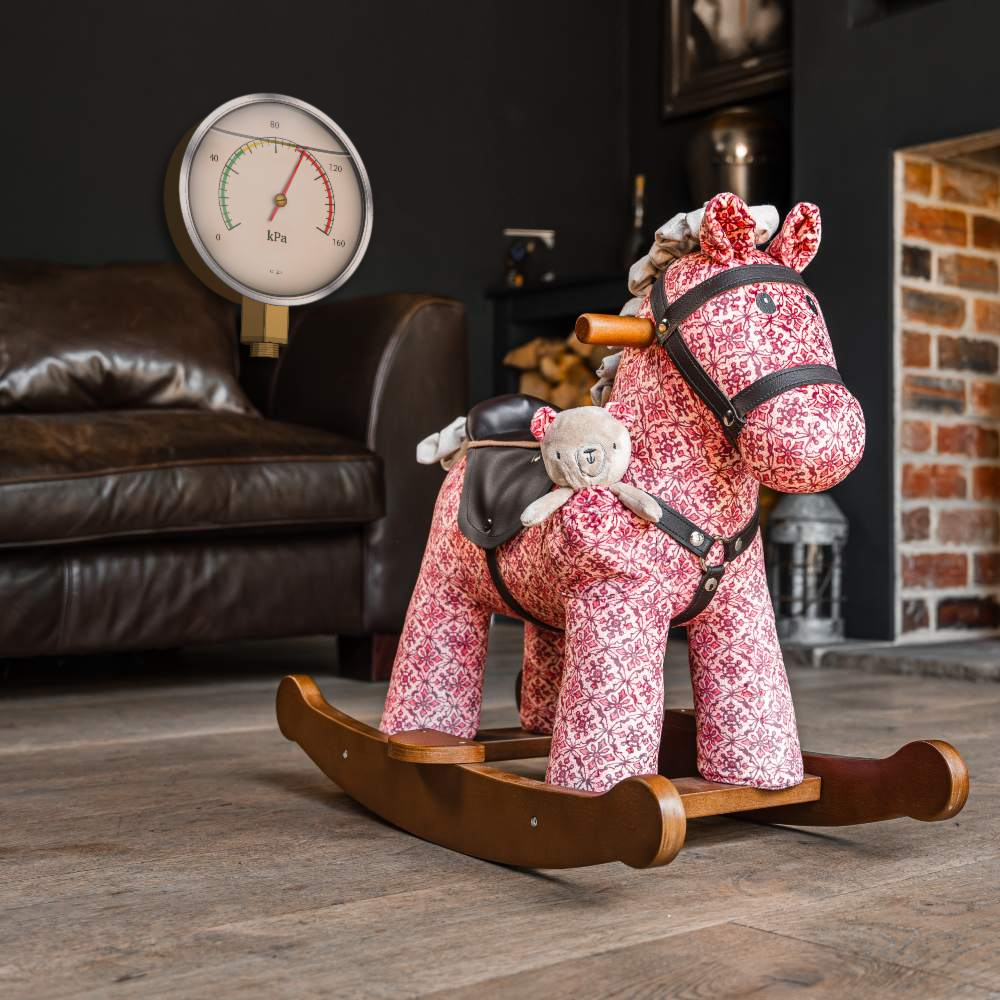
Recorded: 100 kPa
